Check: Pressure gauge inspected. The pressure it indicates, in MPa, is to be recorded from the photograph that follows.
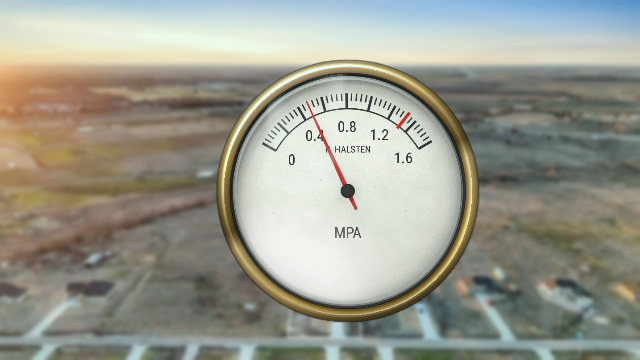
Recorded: 0.48 MPa
